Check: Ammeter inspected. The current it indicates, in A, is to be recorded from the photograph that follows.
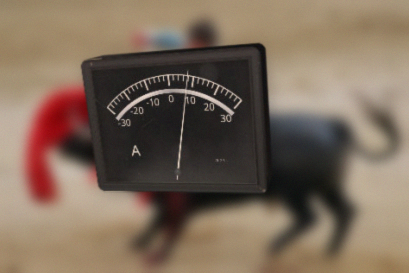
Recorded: 8 A
